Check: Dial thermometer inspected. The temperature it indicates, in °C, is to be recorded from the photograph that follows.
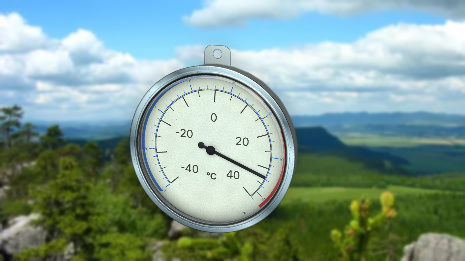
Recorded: 32.5 °C
